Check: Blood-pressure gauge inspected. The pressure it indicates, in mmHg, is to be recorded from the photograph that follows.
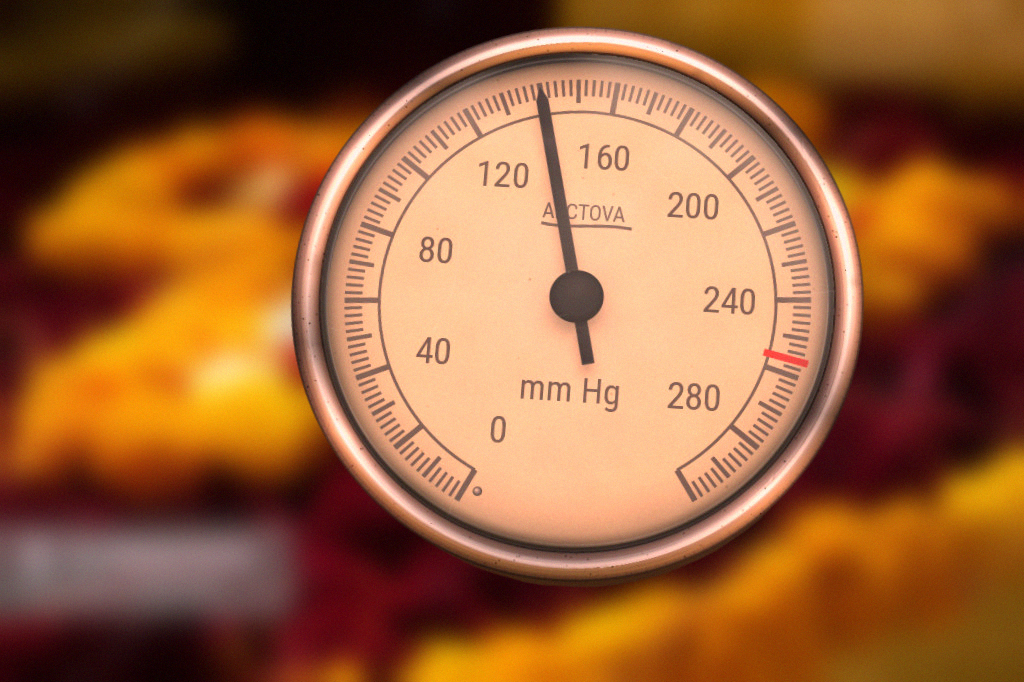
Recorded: 140 mmHg
